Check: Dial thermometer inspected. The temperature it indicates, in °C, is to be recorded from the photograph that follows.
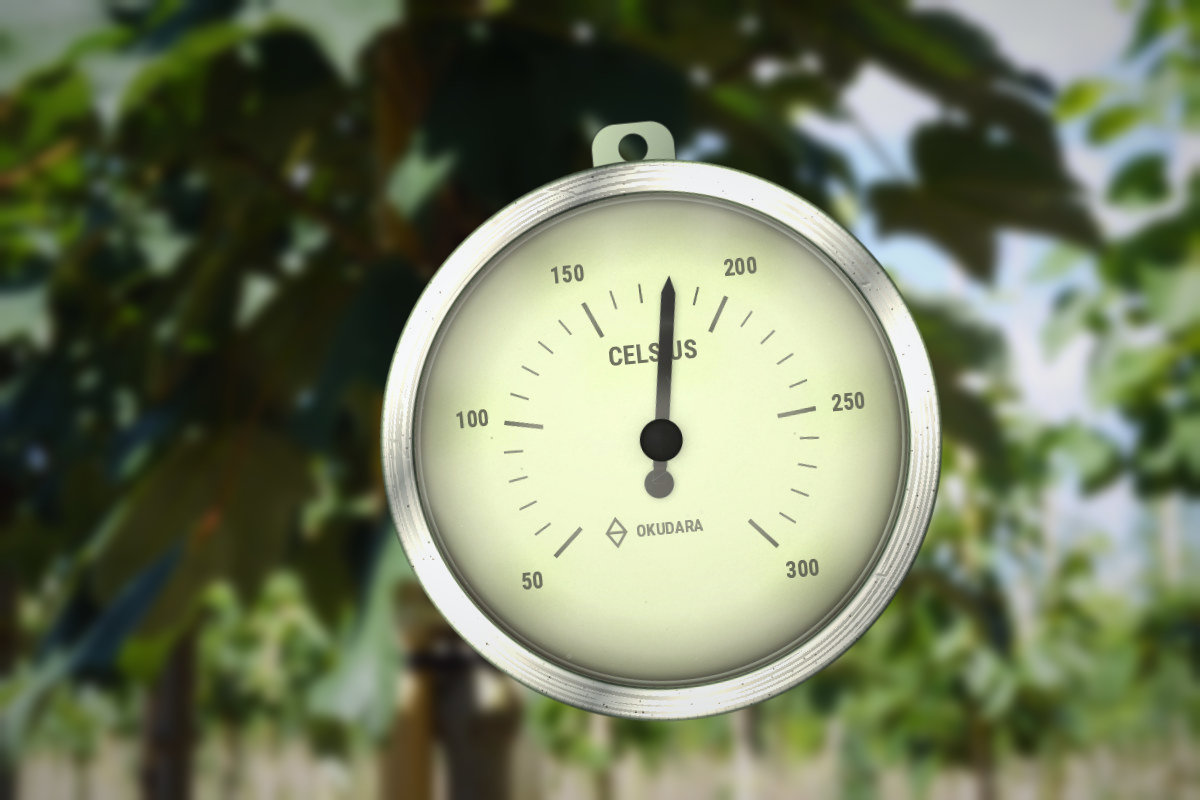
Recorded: 180 °C
